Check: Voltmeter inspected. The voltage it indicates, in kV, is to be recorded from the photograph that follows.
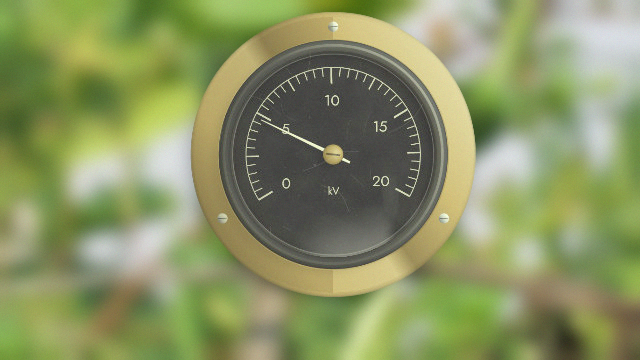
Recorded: 4.75 kV
